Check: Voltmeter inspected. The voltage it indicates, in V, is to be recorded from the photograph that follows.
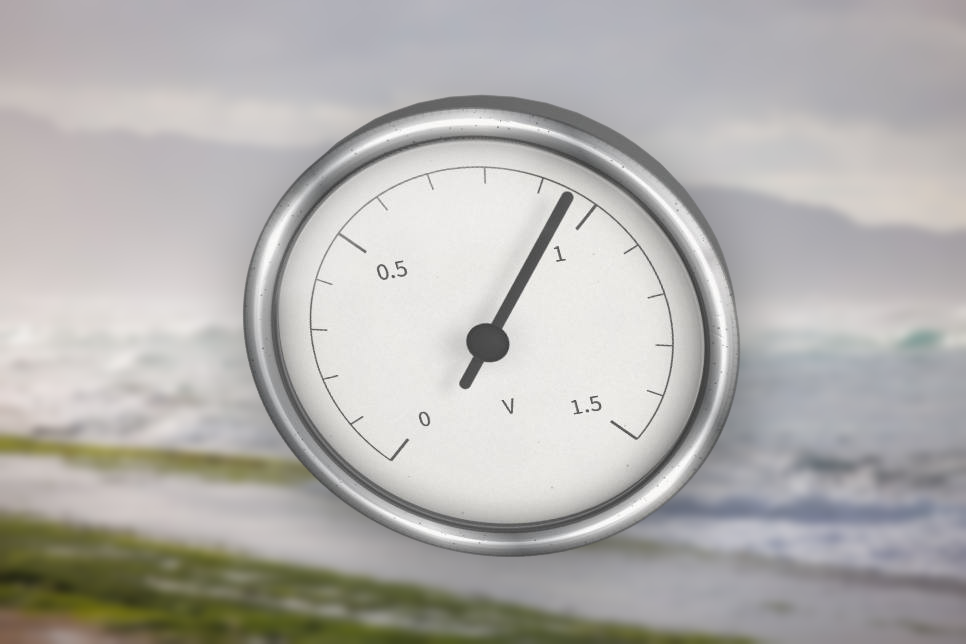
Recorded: 0.95 V
